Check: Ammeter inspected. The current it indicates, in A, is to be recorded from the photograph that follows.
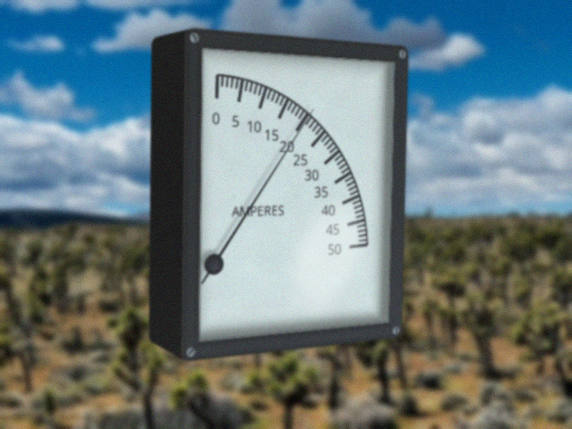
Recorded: 20 A
